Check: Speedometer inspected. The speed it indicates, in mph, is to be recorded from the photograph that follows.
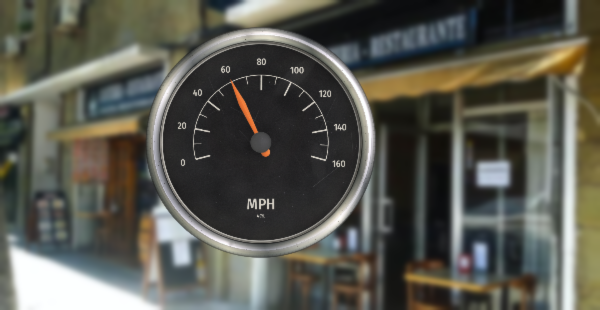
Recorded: 60 mph
